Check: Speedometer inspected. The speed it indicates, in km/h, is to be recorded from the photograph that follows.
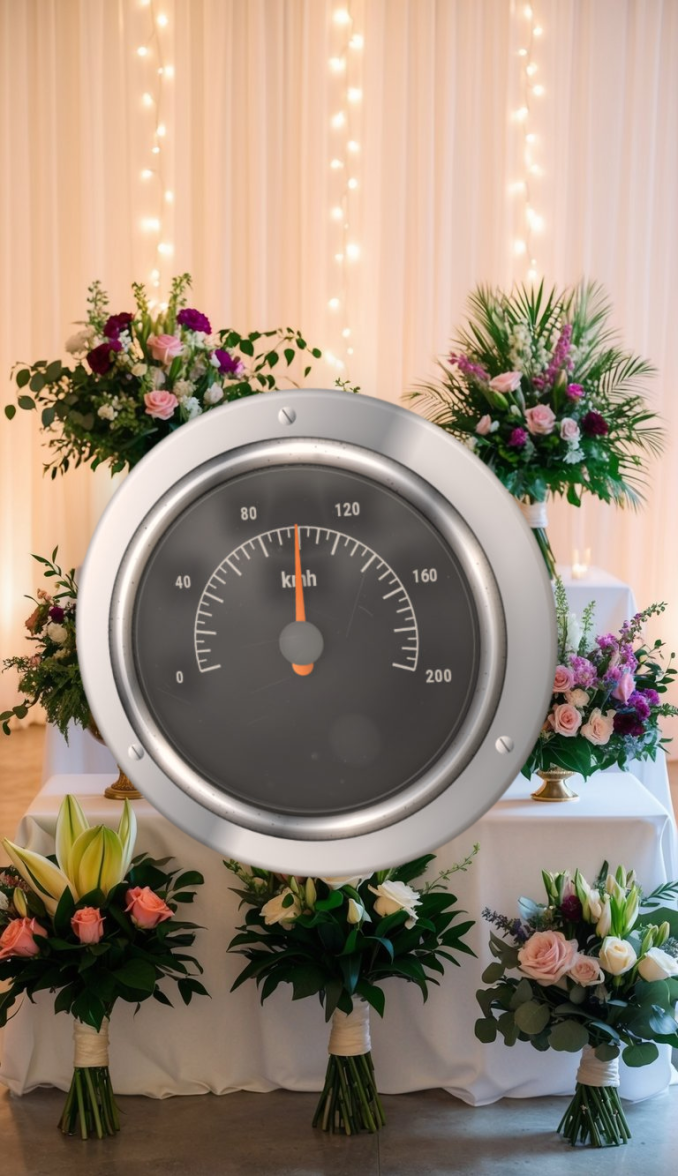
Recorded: 100 km/h
